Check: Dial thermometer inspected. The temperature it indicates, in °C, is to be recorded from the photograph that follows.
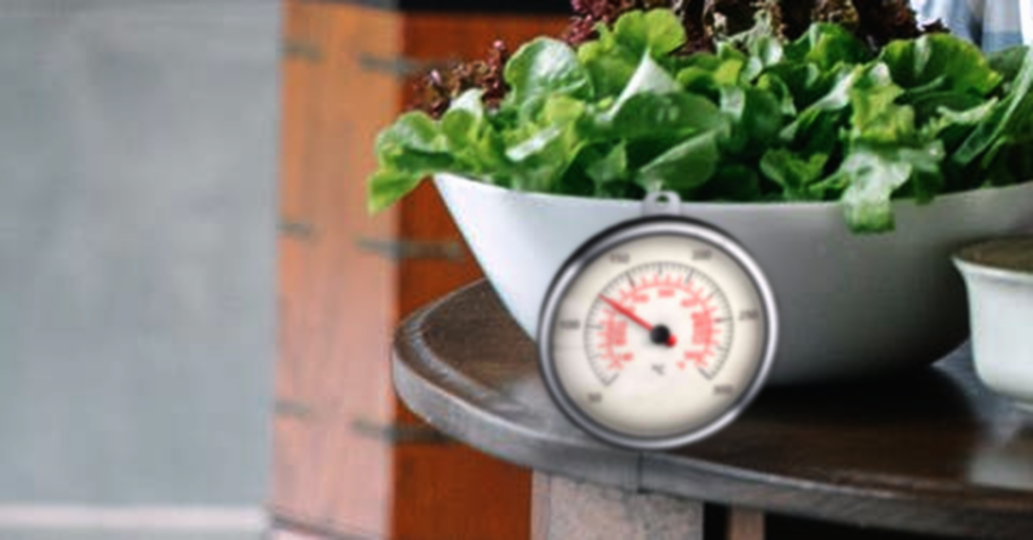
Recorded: 125 °C
